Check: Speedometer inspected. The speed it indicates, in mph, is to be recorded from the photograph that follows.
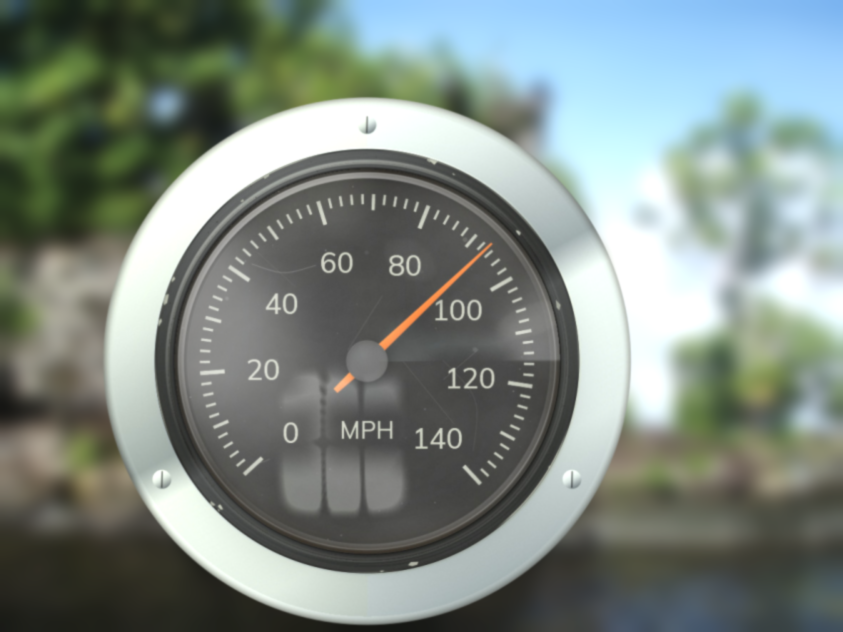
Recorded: 93 mph
